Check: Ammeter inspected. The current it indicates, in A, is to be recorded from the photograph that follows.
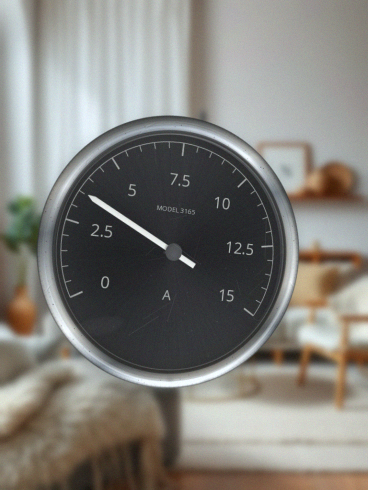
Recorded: 3.5 A
